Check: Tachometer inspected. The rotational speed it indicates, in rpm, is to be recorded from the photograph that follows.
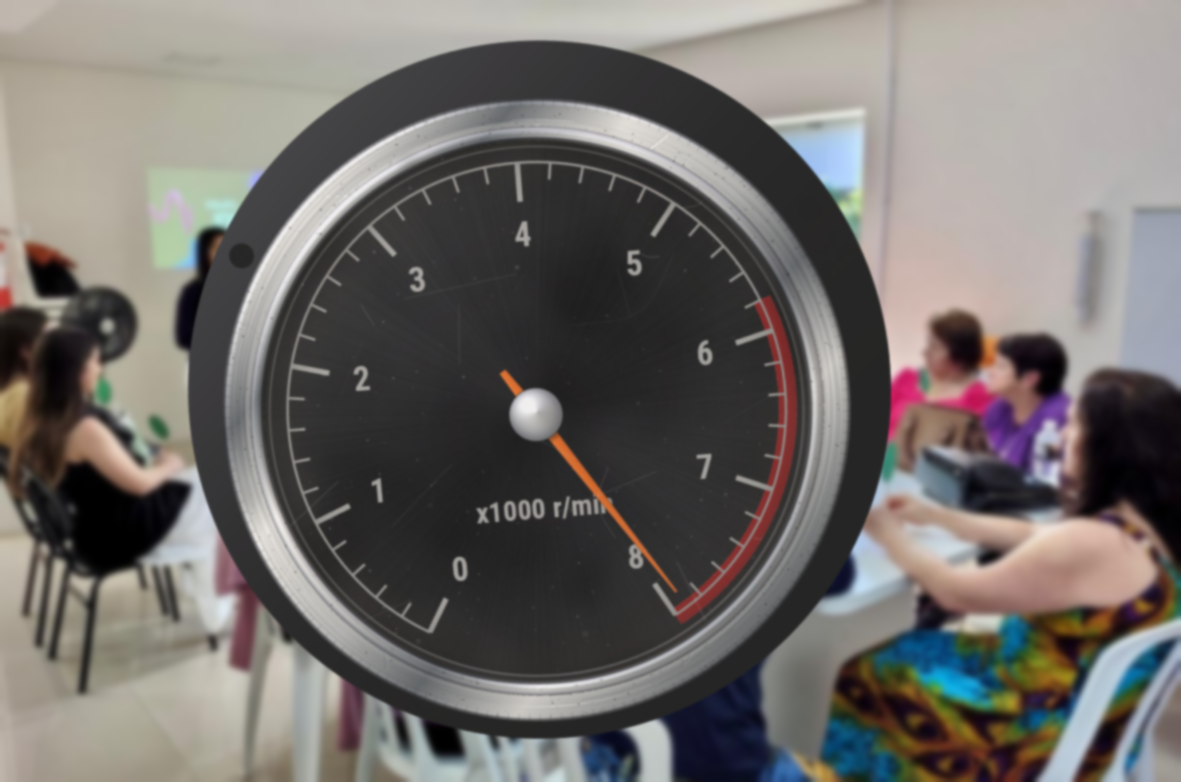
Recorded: 7900 rpm
